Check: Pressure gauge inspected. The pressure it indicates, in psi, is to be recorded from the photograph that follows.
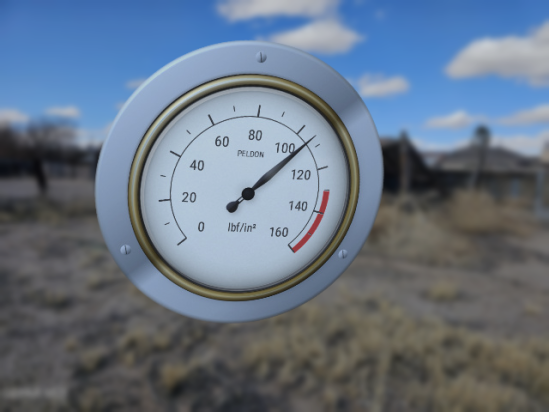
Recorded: 105 psi
